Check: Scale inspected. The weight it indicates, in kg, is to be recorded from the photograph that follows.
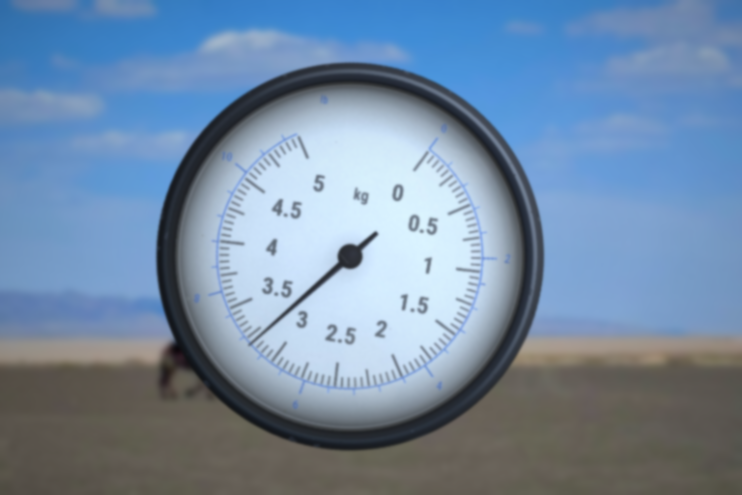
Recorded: 3.2 kg
